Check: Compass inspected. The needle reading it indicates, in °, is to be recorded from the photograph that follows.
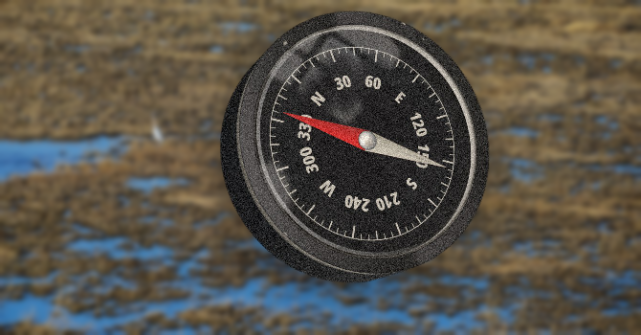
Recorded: 335 °
